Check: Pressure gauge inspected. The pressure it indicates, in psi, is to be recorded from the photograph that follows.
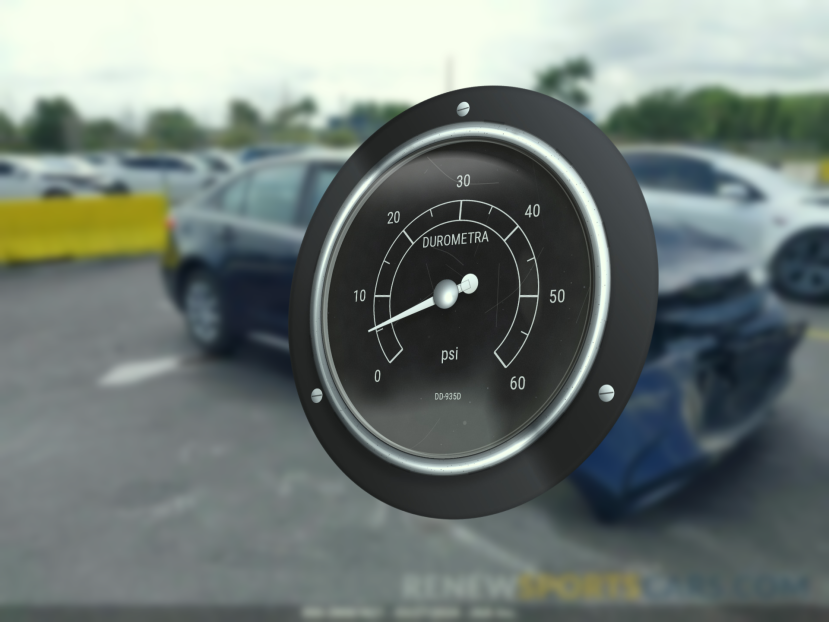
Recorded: 5 psi
